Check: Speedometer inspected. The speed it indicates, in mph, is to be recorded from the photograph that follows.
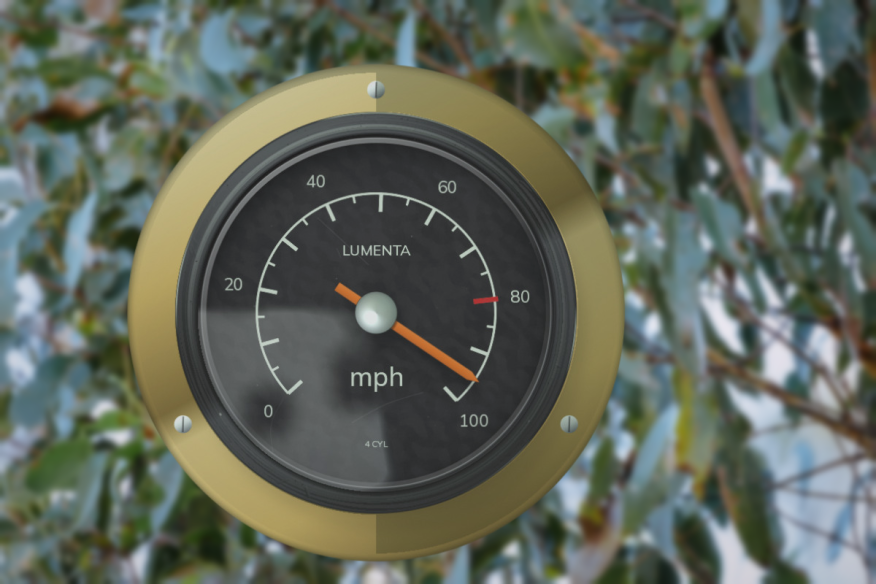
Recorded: 95 mph
